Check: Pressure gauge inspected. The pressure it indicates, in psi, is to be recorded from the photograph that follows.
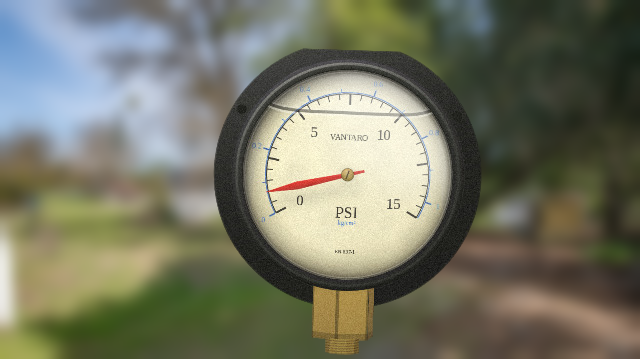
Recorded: 1 psi
